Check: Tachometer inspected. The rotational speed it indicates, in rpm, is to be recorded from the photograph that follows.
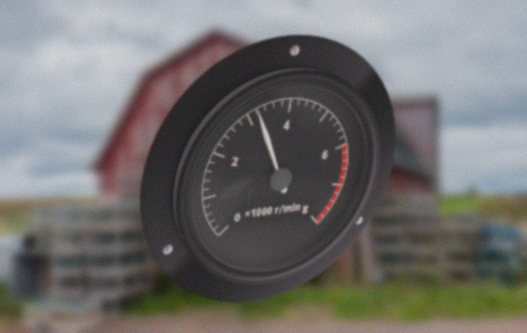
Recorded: 3200 rpm
